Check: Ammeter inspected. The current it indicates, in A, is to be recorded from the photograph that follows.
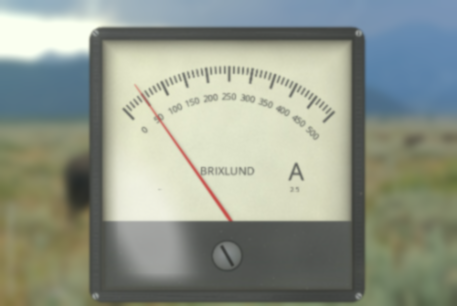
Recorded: 50 A
